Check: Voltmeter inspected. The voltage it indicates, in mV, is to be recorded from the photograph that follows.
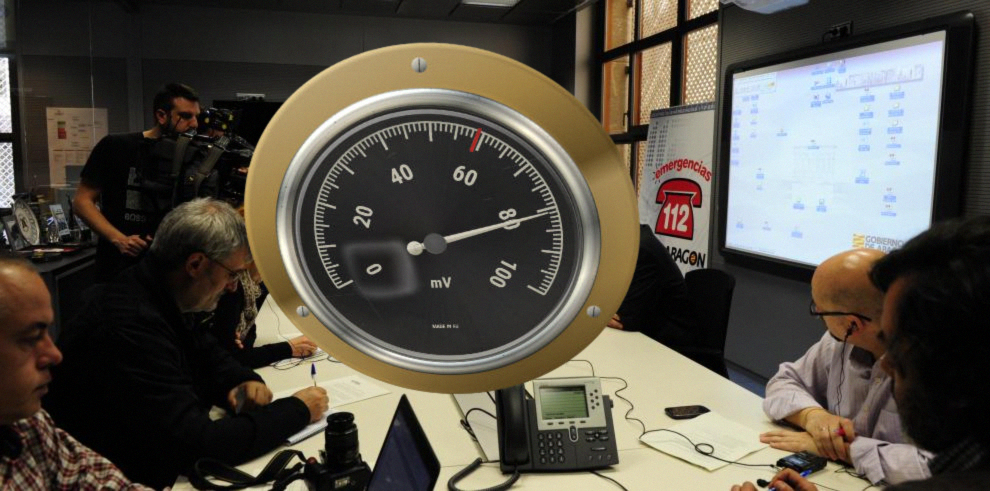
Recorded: 80 mV
